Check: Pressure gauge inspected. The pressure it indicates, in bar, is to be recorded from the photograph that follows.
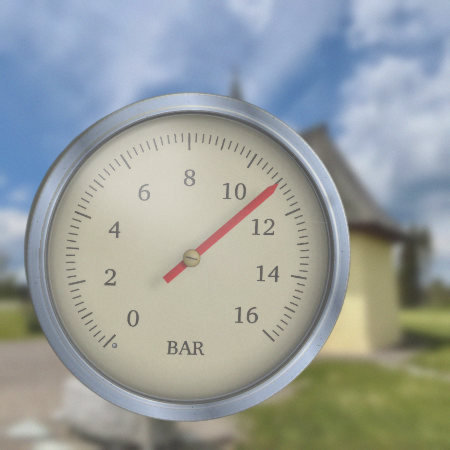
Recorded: 11 bar
